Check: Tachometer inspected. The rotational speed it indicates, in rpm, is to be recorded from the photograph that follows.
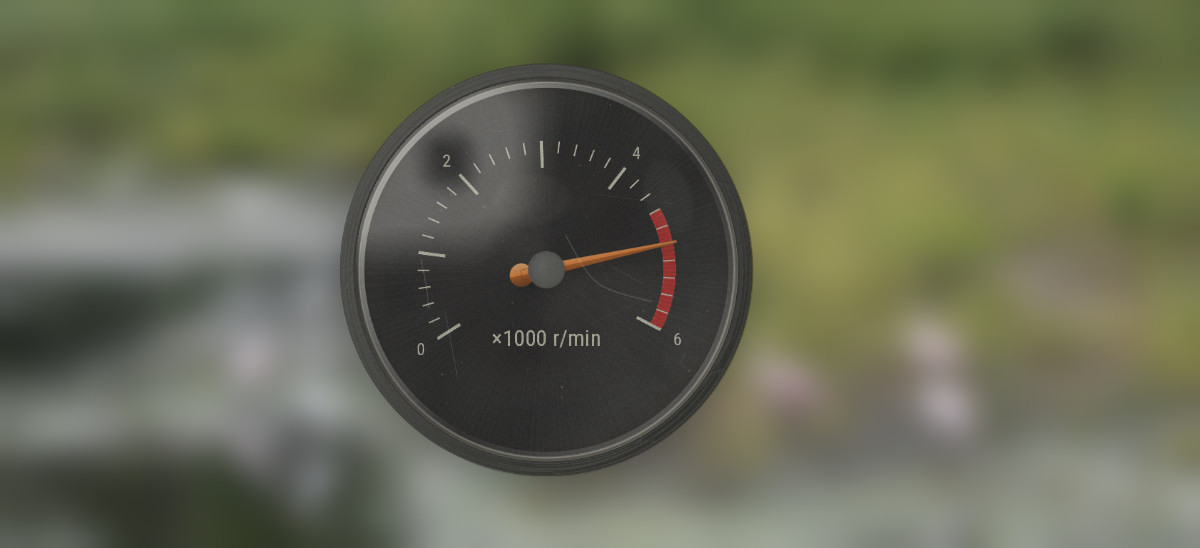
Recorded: 5000 rpm
